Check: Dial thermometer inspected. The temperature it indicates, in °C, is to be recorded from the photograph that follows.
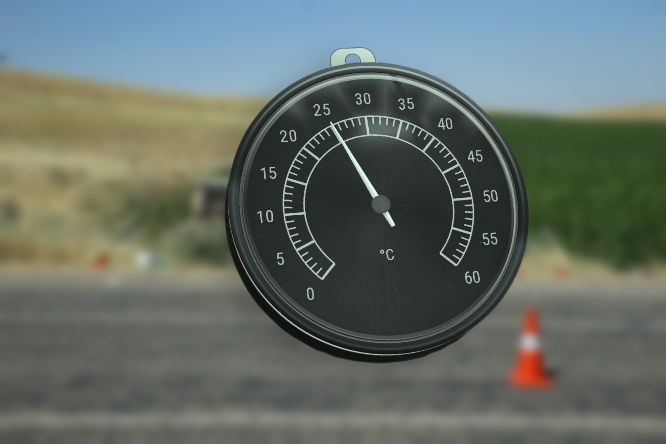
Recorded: 25 °C
